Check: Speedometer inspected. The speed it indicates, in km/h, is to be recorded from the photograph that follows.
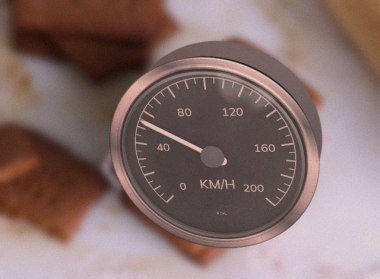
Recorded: 55 km/h
